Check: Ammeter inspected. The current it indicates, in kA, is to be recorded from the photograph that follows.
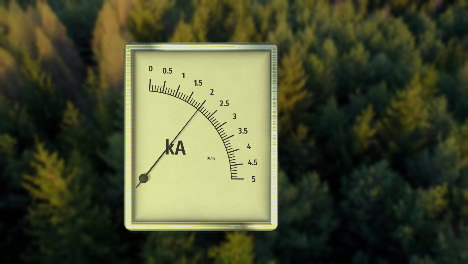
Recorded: 2 kA
